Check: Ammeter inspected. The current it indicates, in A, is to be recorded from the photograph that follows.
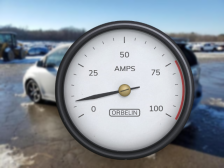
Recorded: 7.5 A
